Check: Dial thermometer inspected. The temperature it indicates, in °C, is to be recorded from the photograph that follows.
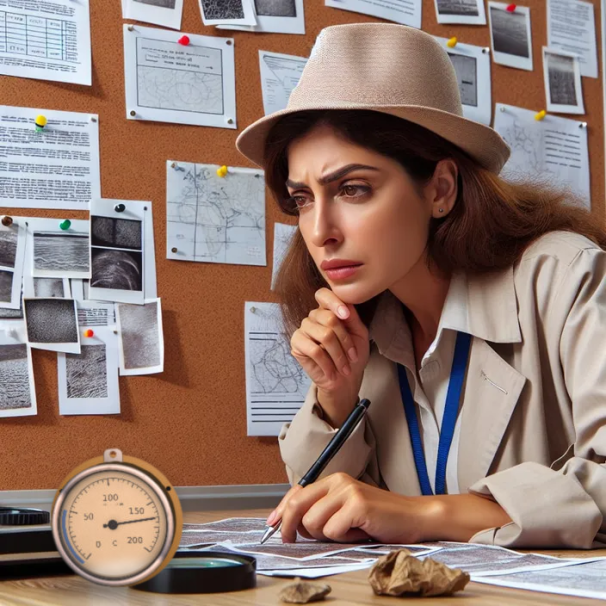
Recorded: 165 °C
